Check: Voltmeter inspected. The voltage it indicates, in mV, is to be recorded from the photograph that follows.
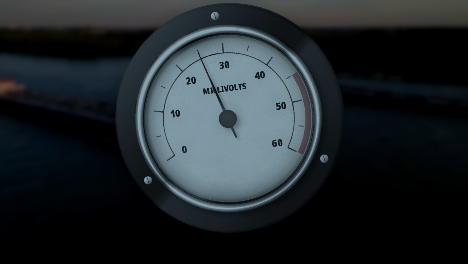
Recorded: 25 mV
